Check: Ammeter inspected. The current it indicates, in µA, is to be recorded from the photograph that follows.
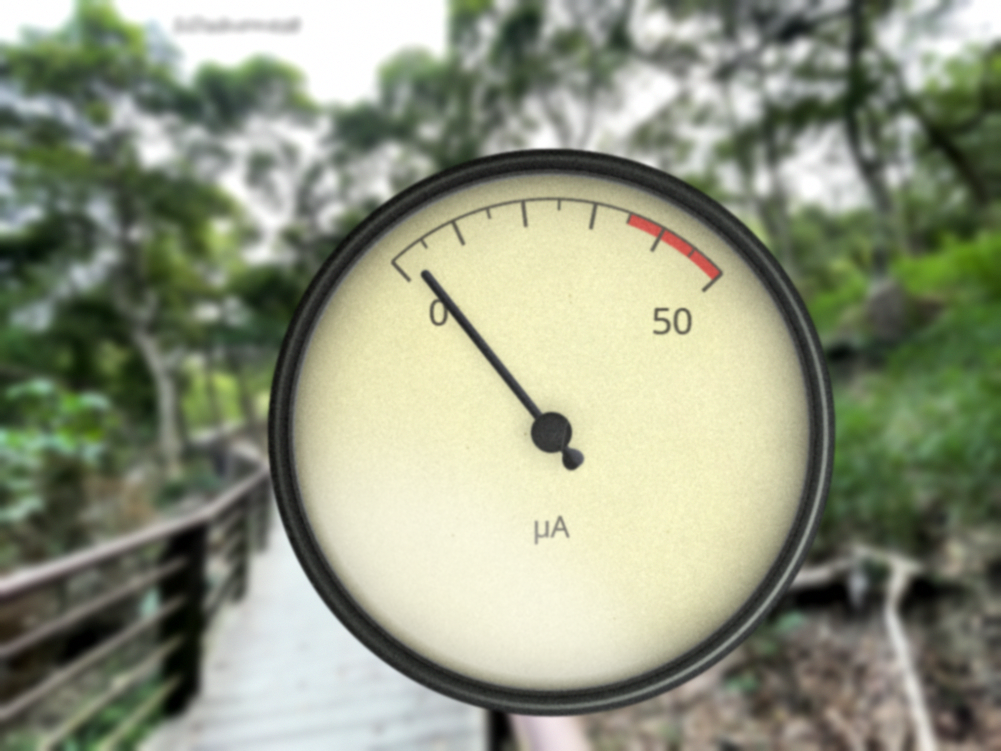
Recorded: 2.5 µA
